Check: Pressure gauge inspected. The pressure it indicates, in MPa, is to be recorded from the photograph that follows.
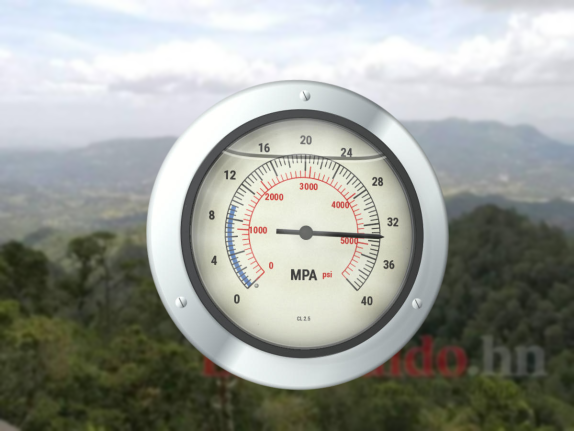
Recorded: 33.5 MPa
